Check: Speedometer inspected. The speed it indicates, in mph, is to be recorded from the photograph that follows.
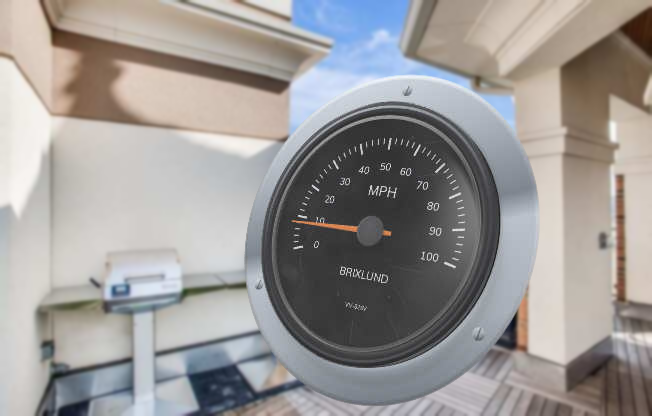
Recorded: 8 mph
